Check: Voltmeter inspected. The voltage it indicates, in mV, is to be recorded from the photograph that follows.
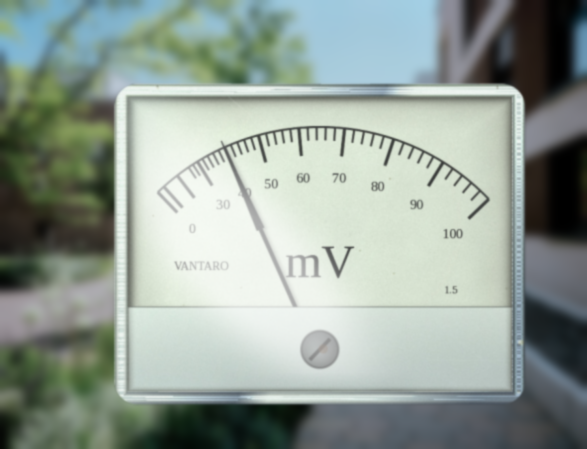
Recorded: 40 mV
